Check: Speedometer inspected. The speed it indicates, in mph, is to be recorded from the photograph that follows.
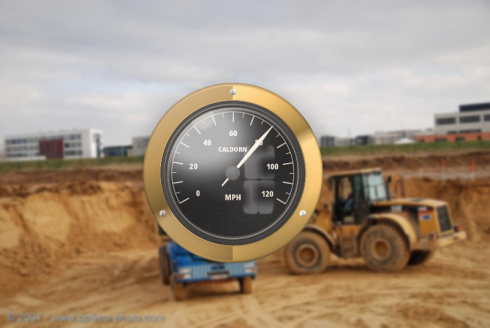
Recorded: 80 mph
